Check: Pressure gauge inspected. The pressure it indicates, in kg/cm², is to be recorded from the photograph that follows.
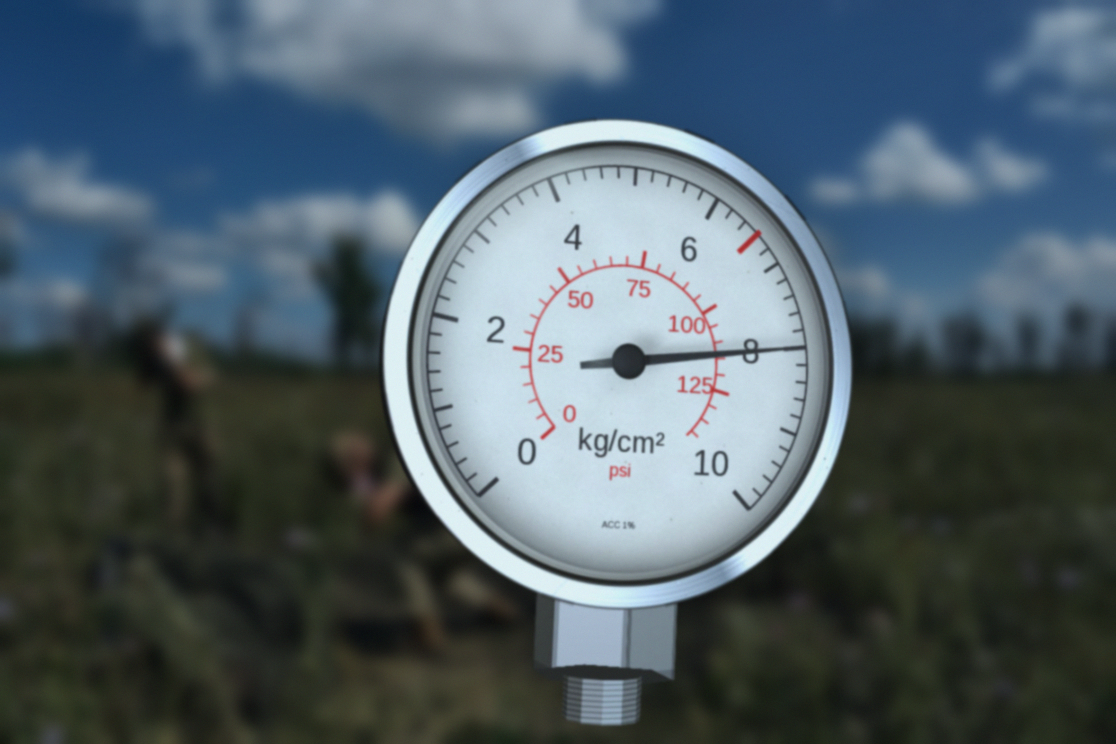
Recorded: 8 kg/cm²
